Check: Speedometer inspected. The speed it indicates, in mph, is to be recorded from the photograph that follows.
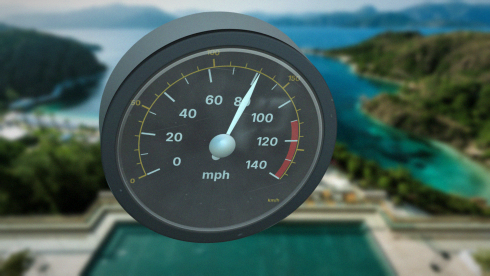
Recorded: 80 mph
